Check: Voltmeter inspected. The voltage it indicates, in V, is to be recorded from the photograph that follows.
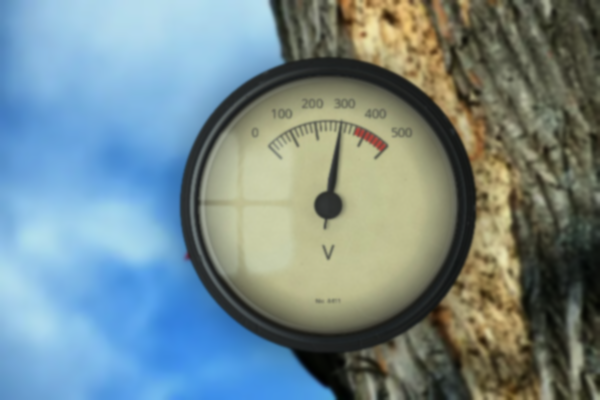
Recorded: 300 V
